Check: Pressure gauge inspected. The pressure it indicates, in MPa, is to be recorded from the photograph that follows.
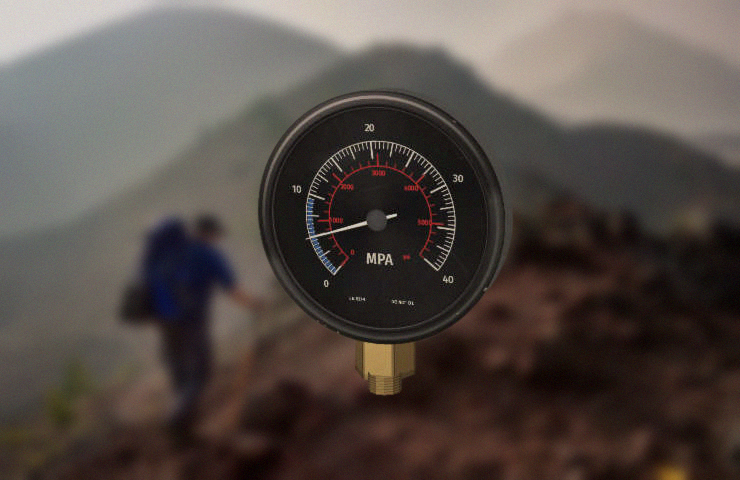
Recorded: 5 MPa
